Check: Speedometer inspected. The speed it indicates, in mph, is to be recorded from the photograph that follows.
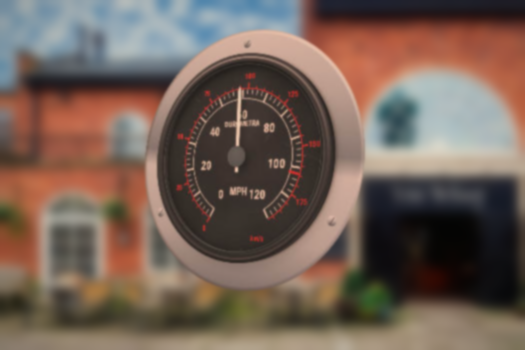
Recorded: 60 mph
